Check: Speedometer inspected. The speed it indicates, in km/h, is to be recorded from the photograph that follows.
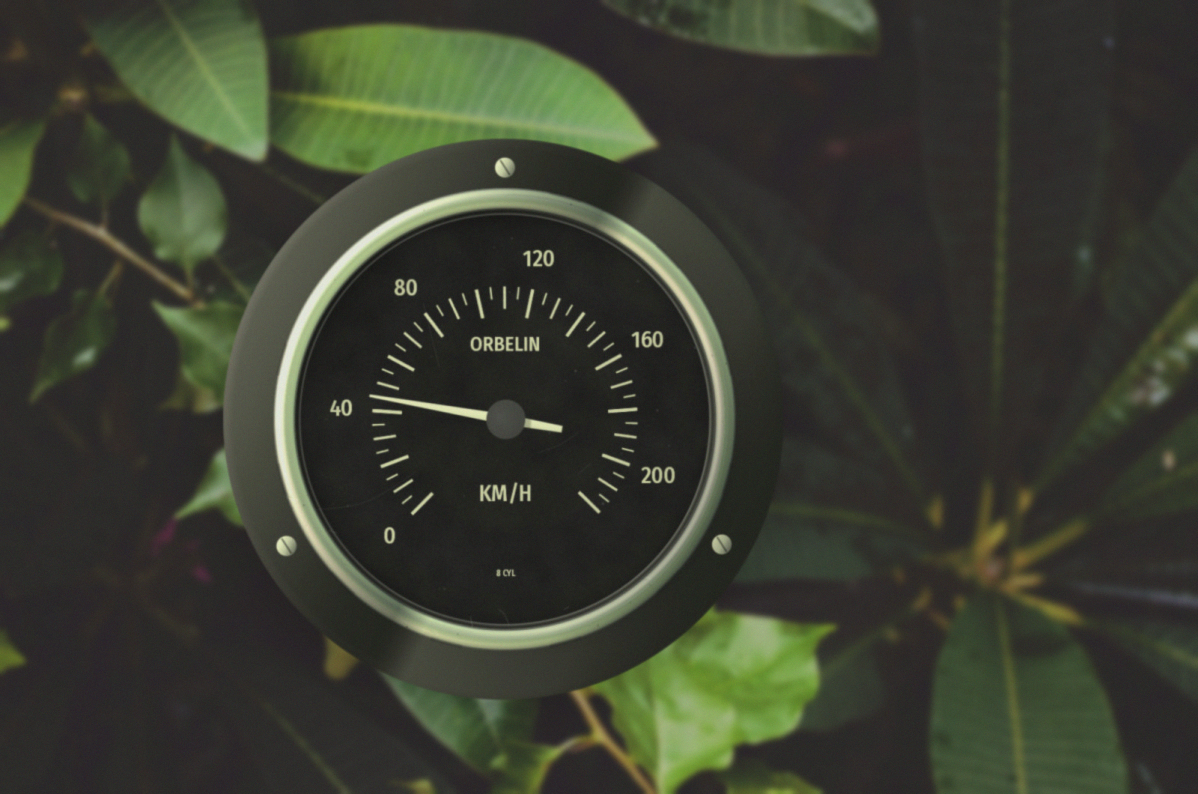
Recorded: 45 km/h
